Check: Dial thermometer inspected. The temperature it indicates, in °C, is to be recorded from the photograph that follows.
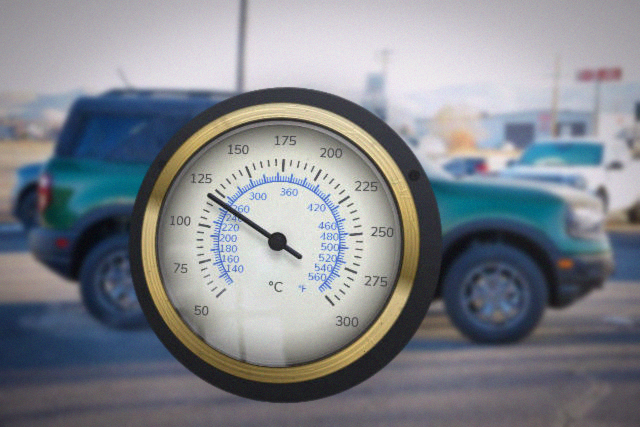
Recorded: 120 °C
